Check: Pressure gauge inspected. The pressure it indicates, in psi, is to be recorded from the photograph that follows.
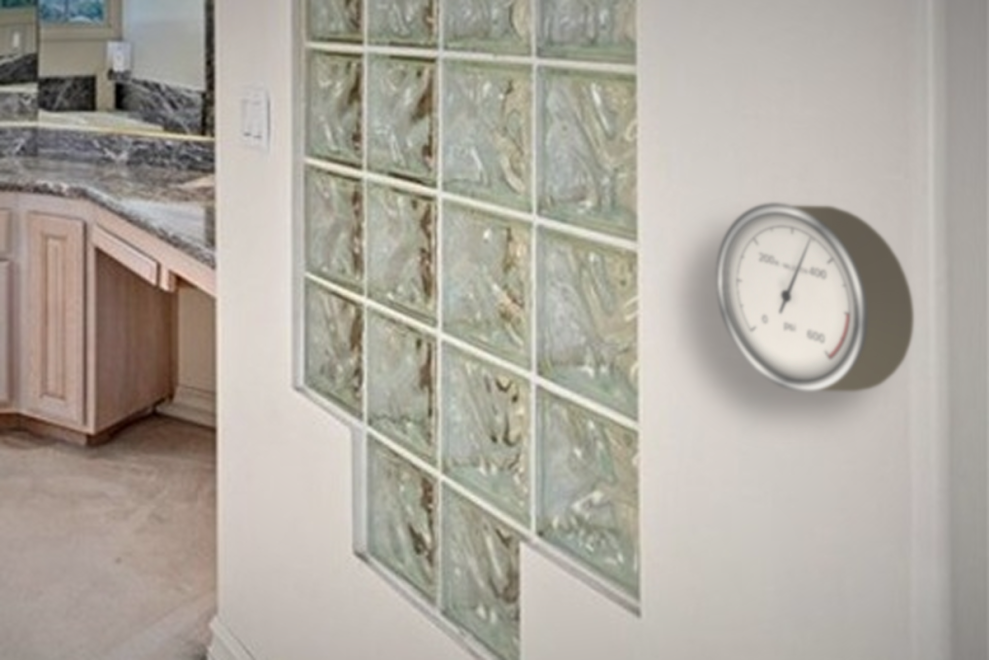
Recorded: 350 psi
